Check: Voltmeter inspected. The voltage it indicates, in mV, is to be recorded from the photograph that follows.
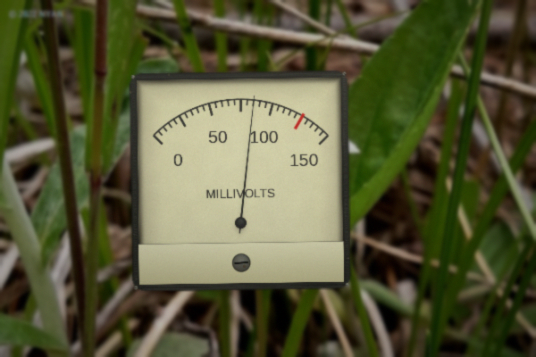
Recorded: 85 mV
